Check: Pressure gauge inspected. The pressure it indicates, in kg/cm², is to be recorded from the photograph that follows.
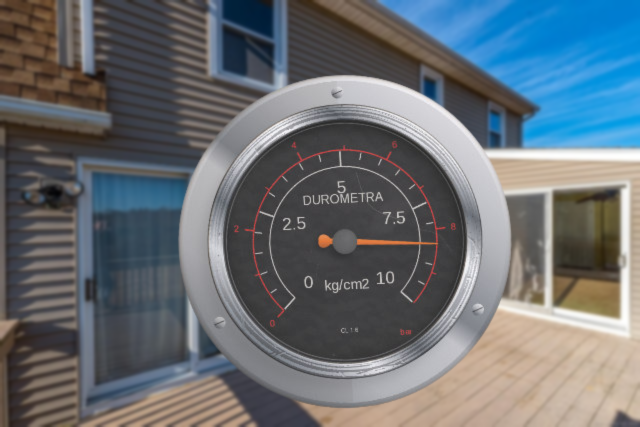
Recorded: 8.5 kg/cm²
